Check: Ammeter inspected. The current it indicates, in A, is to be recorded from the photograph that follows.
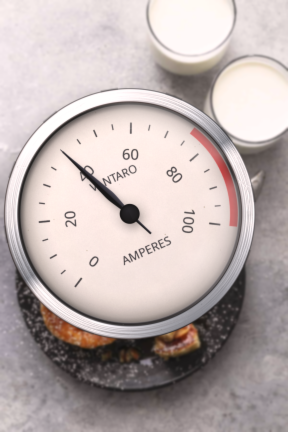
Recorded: 40 A
